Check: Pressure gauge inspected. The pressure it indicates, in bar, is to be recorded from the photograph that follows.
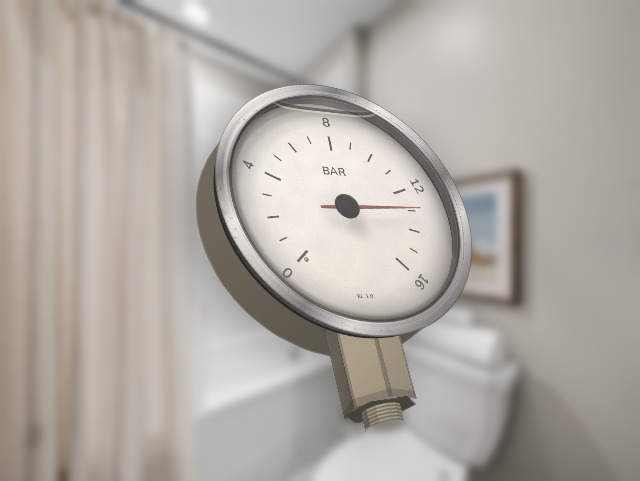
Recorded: 13 bar
